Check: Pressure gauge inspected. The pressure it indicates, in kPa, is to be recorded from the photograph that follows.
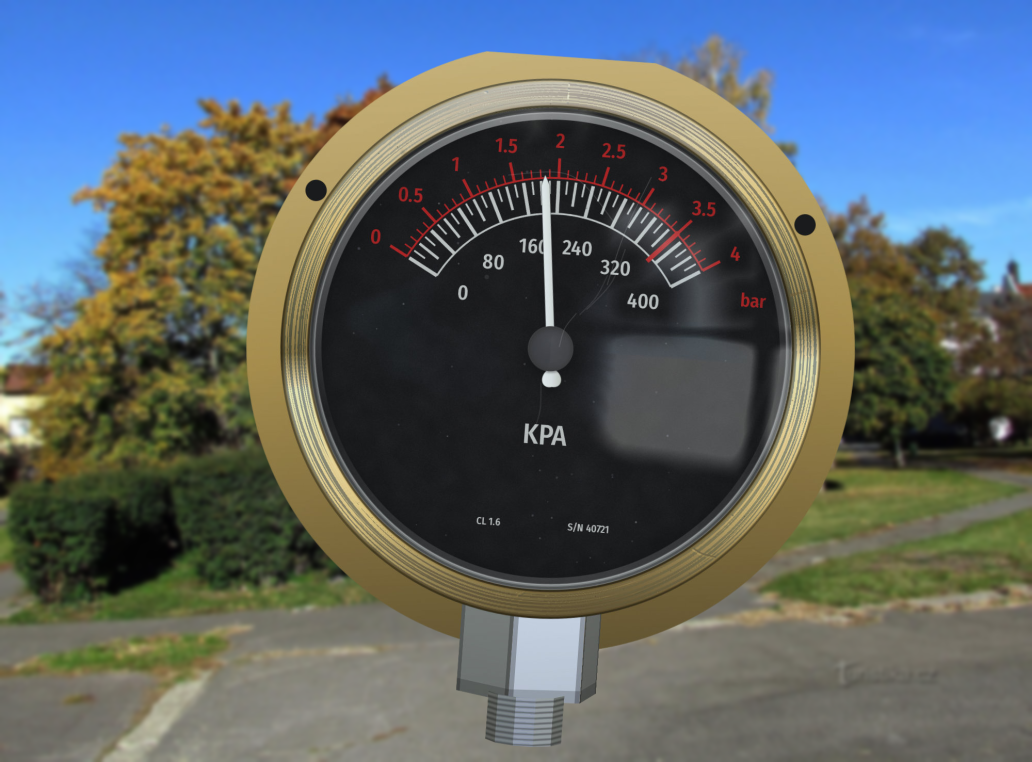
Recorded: 185 kPa
